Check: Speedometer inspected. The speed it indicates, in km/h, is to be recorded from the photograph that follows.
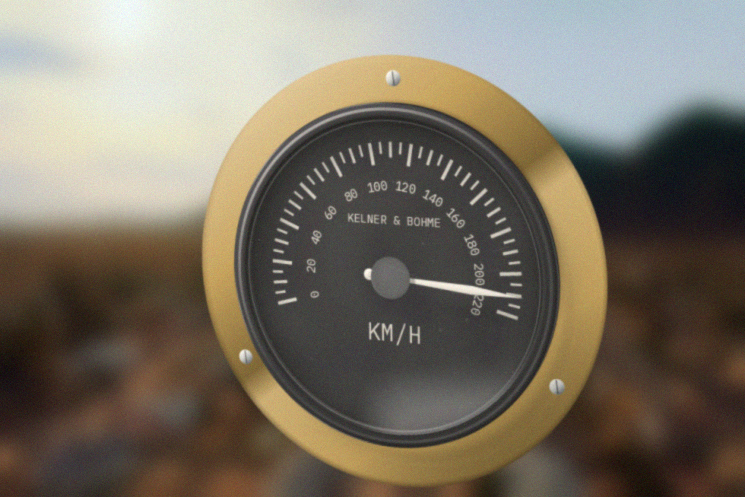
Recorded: 210 km/h
